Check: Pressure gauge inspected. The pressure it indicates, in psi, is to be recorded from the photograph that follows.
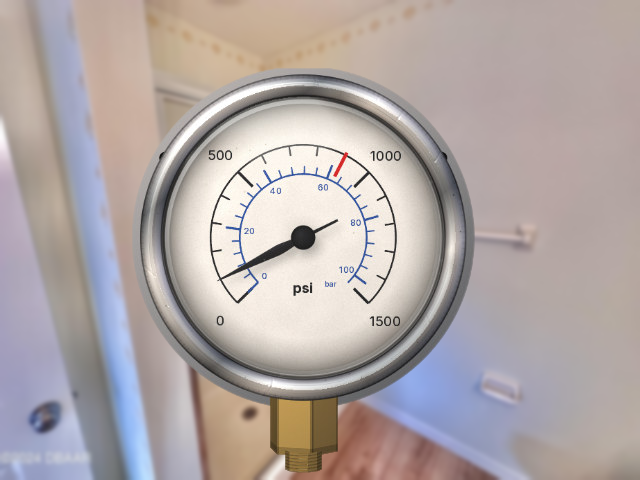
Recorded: 100 psi
